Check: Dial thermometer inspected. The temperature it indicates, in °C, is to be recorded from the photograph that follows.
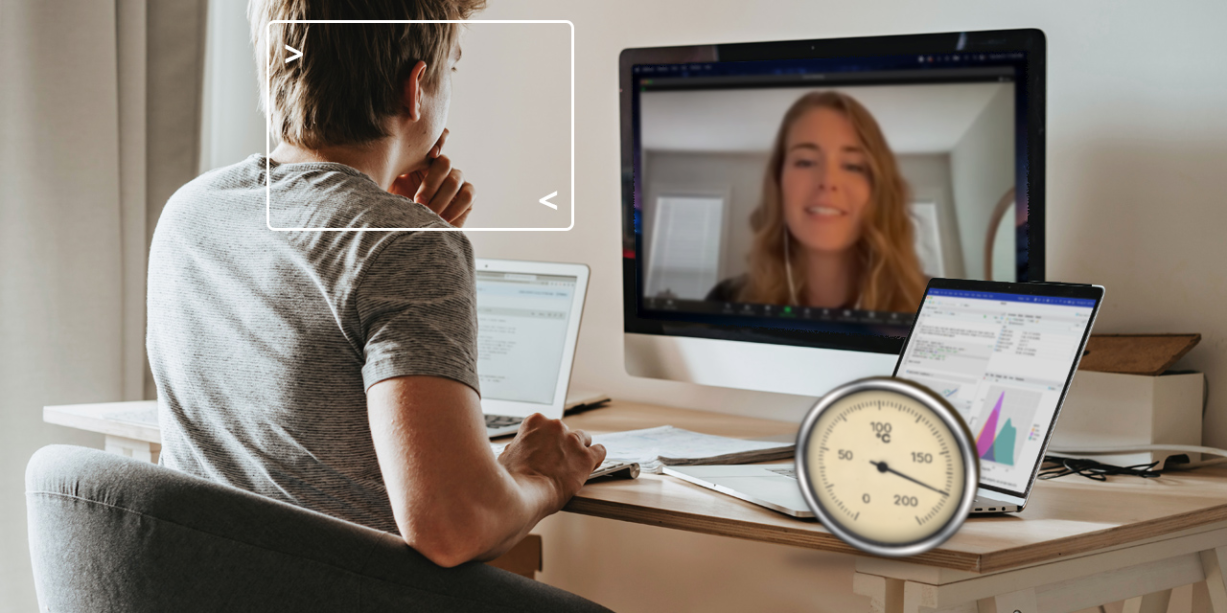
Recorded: 175 °C
